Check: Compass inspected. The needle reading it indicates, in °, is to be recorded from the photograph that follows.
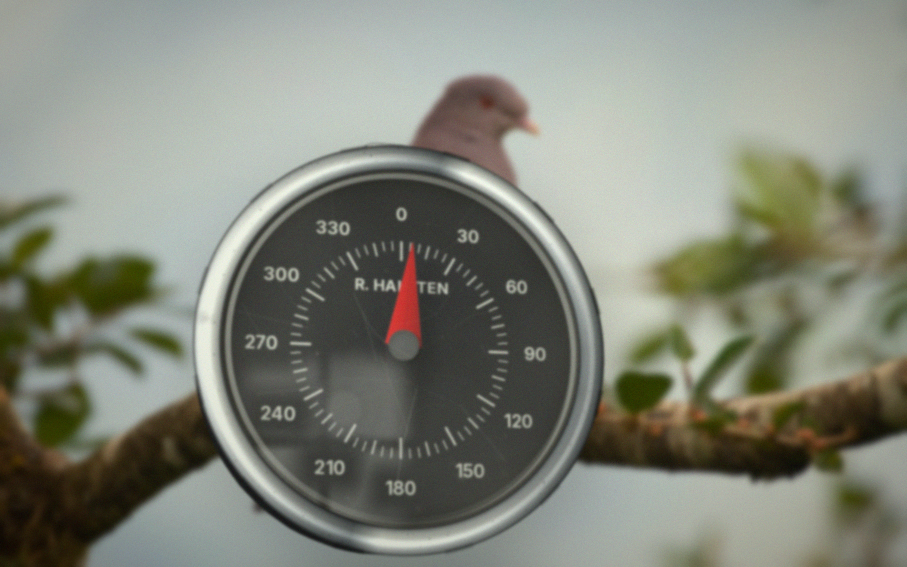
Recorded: 5 °
